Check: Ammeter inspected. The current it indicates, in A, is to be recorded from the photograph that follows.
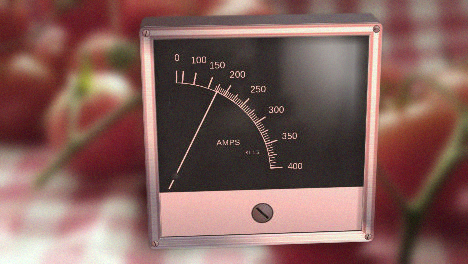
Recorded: 175 A
